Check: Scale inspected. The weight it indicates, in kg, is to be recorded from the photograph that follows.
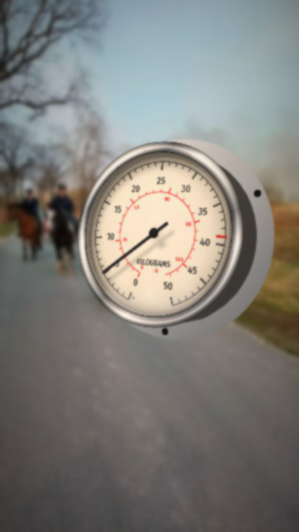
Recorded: 5 kg
